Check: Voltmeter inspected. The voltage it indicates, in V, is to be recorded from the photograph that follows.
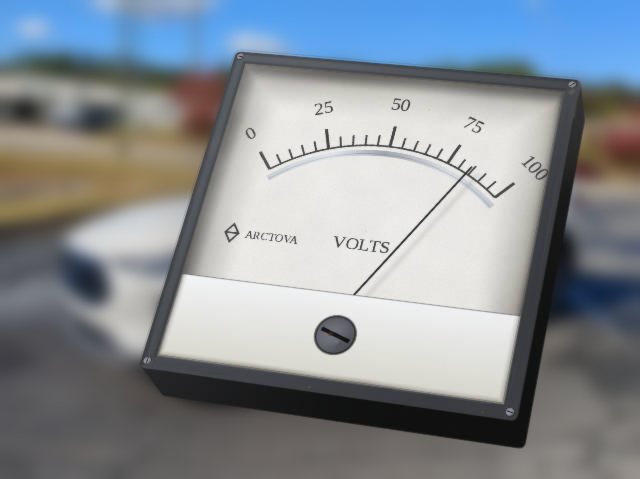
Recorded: 85 V
